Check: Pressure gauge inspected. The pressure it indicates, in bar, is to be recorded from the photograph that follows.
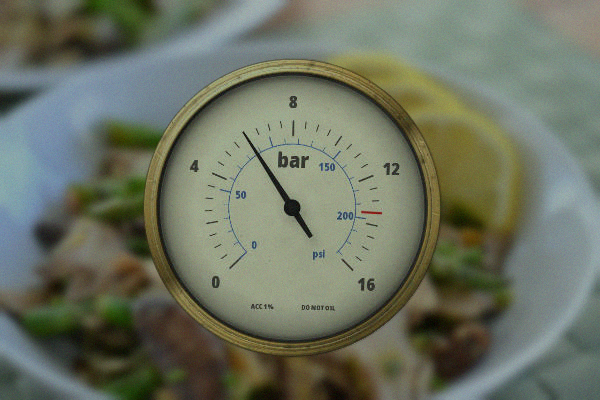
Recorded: 6 bar
